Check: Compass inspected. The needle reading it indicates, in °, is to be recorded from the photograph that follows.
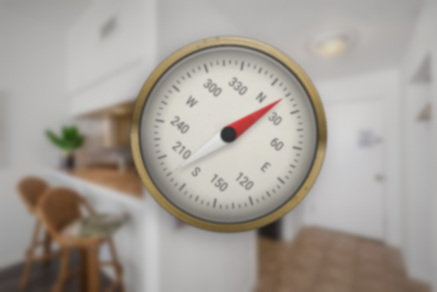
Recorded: 15 °
